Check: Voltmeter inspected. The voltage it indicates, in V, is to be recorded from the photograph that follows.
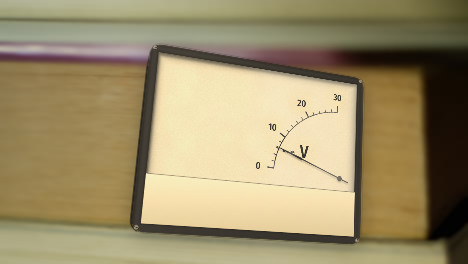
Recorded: 6 V
